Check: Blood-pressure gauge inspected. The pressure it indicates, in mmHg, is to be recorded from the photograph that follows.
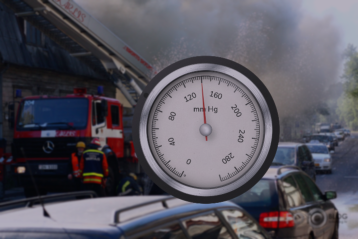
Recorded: 140 mmHg
